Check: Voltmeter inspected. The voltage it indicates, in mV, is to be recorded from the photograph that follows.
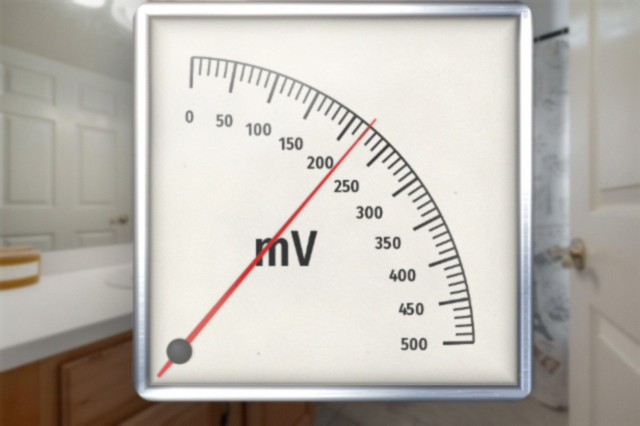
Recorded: 220 mV
